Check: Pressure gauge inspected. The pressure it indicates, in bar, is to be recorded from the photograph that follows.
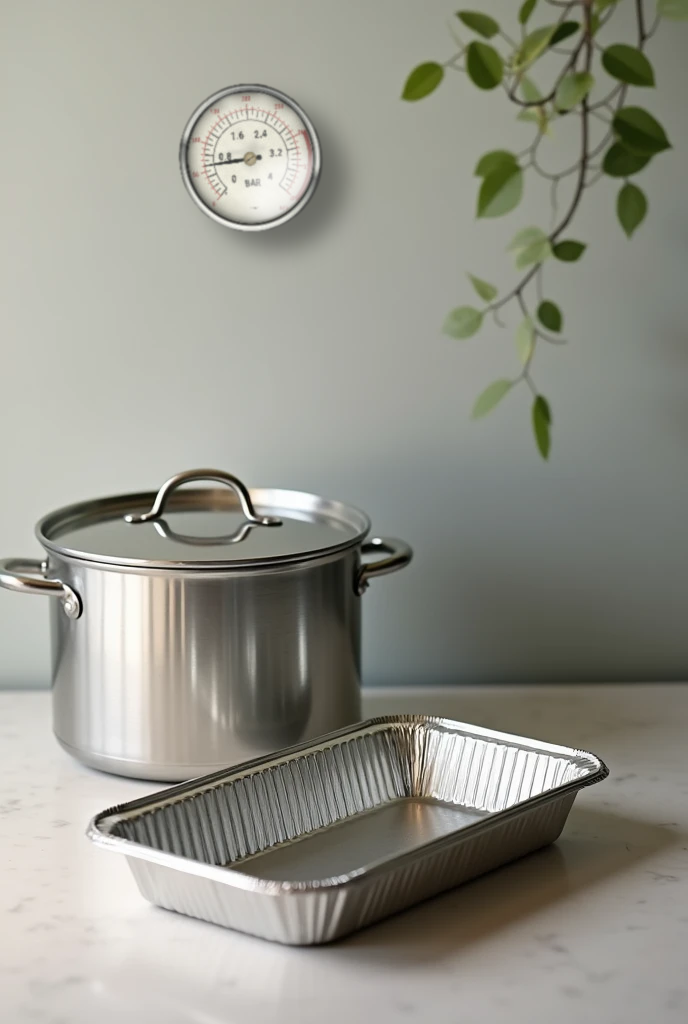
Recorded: 0.6 bar
